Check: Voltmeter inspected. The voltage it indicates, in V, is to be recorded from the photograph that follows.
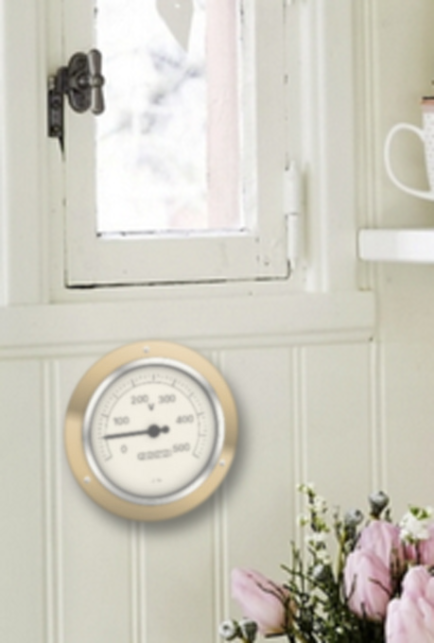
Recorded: 50 V
